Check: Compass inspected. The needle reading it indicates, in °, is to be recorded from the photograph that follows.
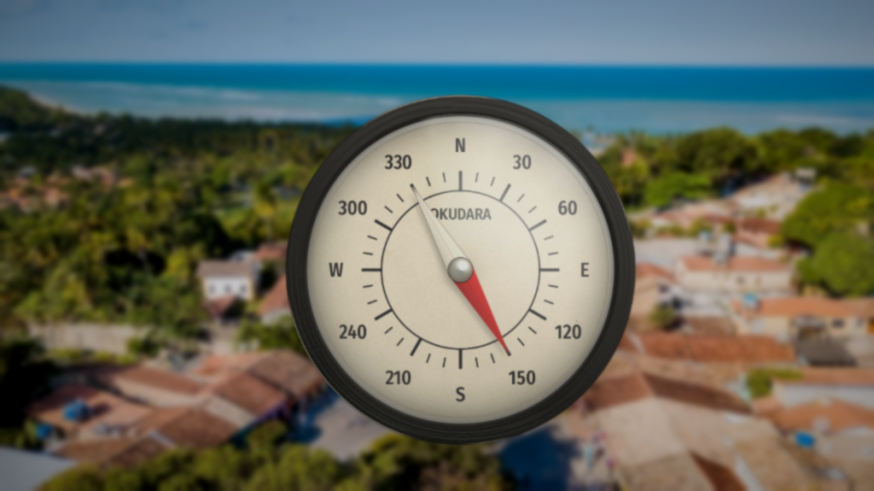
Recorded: 150 °
